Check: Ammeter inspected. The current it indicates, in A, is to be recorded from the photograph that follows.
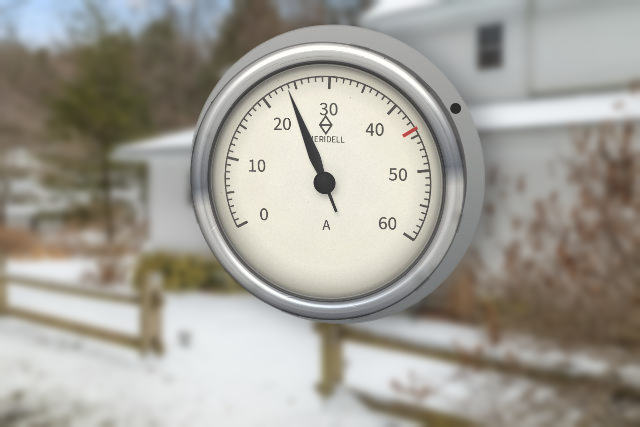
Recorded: 24 A
